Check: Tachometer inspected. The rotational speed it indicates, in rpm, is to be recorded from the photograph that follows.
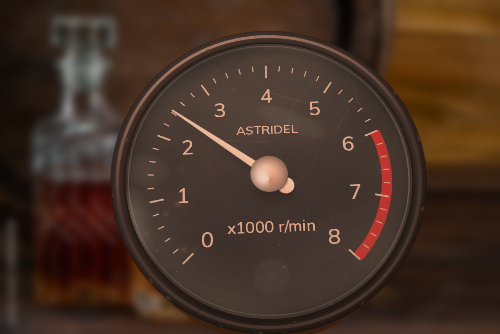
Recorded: 2400 rpm
